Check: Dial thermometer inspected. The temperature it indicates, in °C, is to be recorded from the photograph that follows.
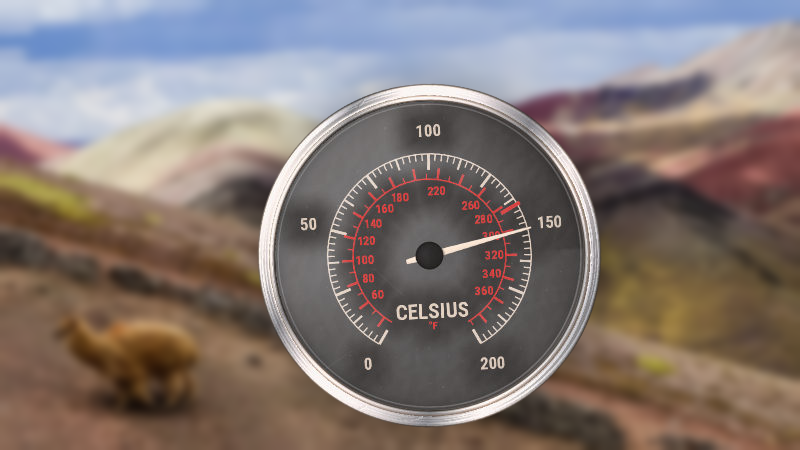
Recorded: 150 °C
